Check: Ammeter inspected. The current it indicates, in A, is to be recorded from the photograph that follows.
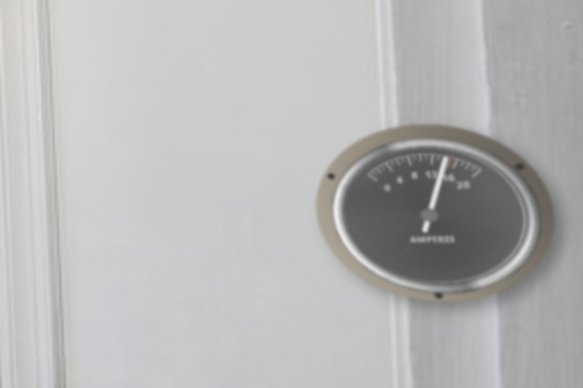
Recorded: 14 A
